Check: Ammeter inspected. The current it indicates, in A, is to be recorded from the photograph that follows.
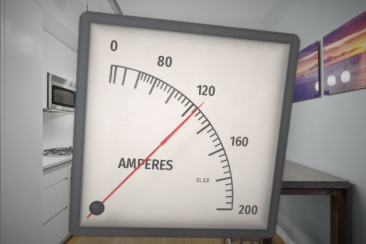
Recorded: 124 A
